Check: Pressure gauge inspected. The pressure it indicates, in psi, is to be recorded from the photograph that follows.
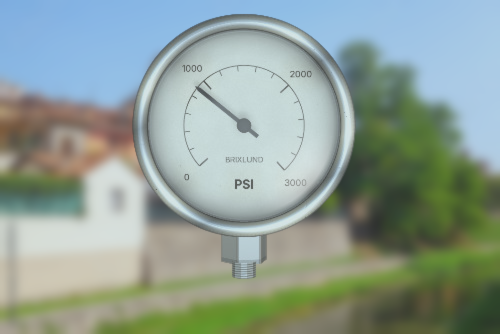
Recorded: 900 psi
